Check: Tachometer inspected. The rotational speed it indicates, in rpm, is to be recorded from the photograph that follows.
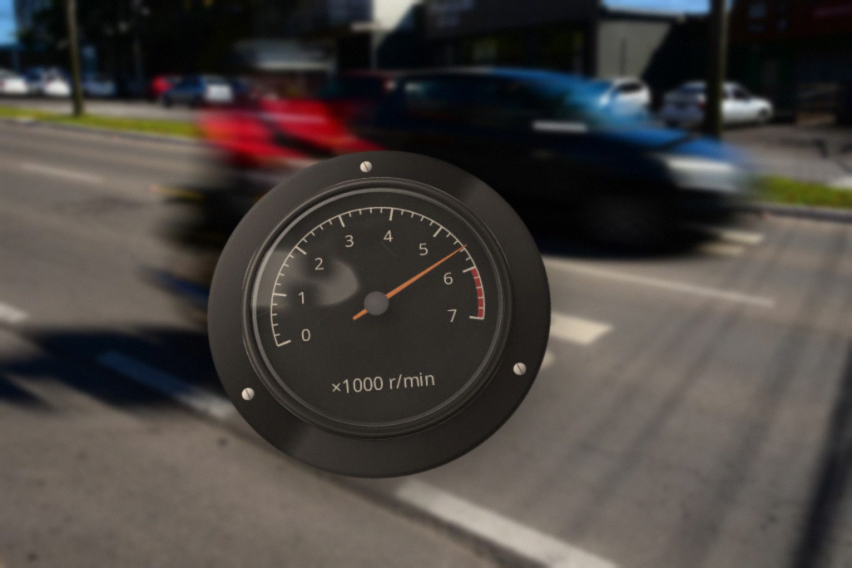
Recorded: 5600 rpm
